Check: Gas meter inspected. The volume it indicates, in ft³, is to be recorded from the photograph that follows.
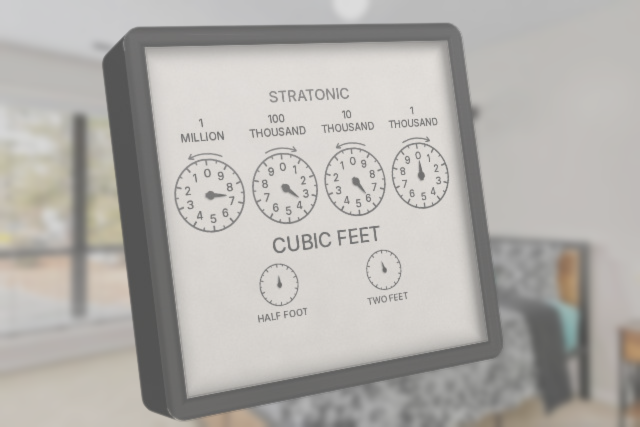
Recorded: 736000 ft³
